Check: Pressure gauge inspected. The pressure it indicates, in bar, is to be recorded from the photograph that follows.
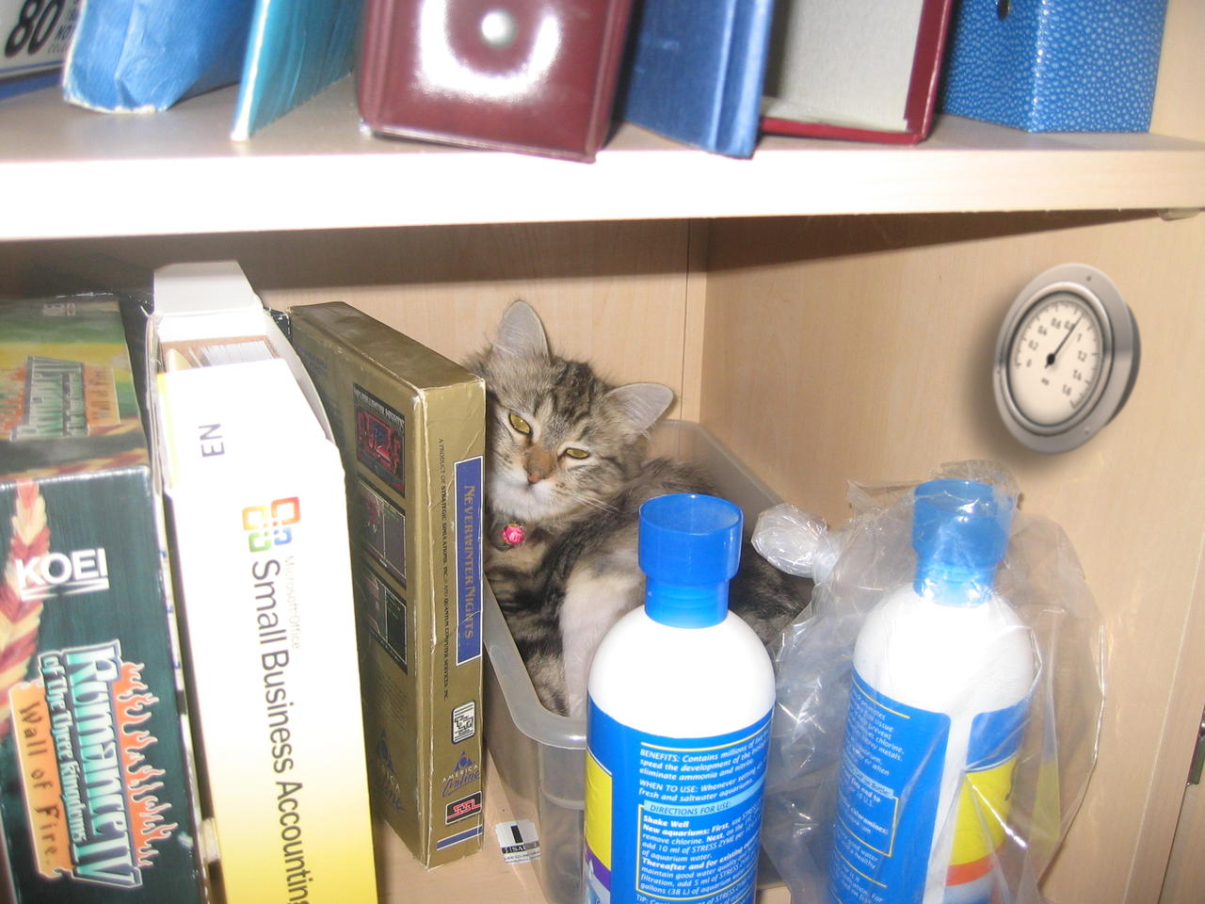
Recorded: 0.9 bar
